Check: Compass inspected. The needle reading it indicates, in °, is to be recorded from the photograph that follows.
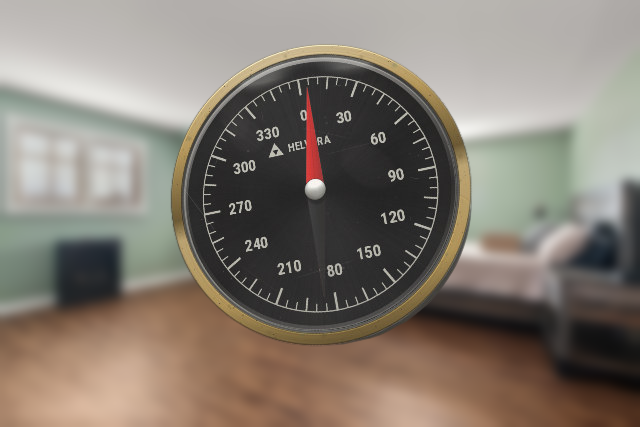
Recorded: 5 °
